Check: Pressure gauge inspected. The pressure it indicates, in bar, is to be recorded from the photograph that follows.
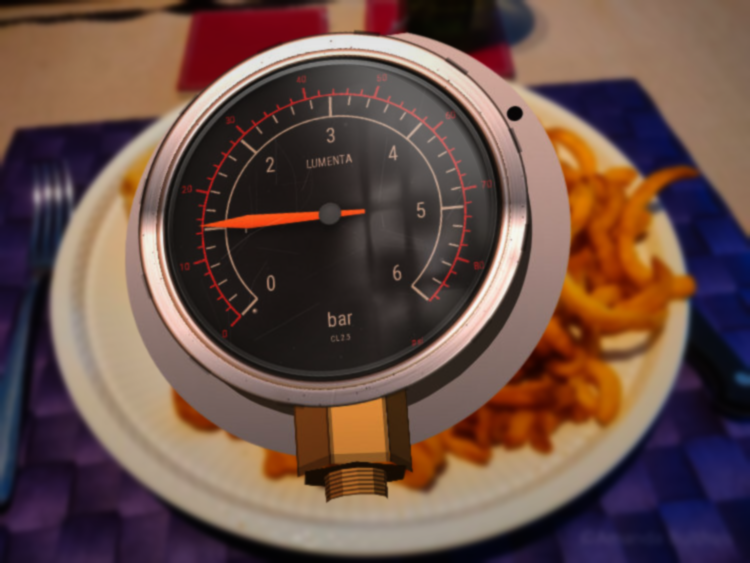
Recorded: 1 bar
